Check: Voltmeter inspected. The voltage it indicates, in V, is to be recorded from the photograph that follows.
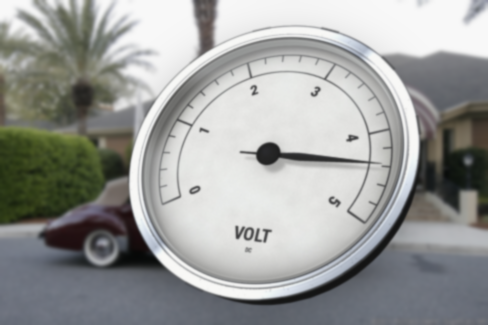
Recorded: 4.4 V
